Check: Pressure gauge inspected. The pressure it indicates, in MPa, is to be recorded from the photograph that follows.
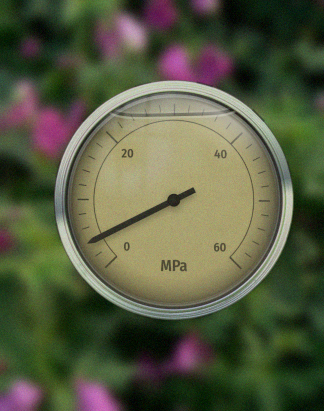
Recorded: 4 MPa
